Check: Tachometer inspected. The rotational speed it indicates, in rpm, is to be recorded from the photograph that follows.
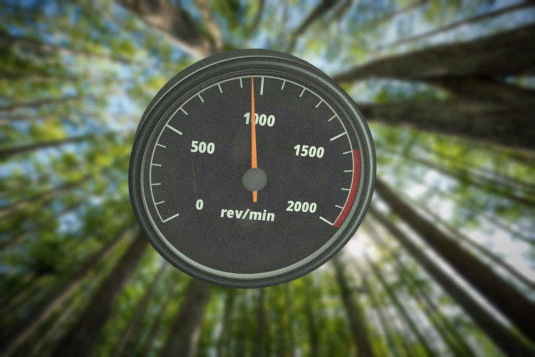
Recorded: 950 rpm
